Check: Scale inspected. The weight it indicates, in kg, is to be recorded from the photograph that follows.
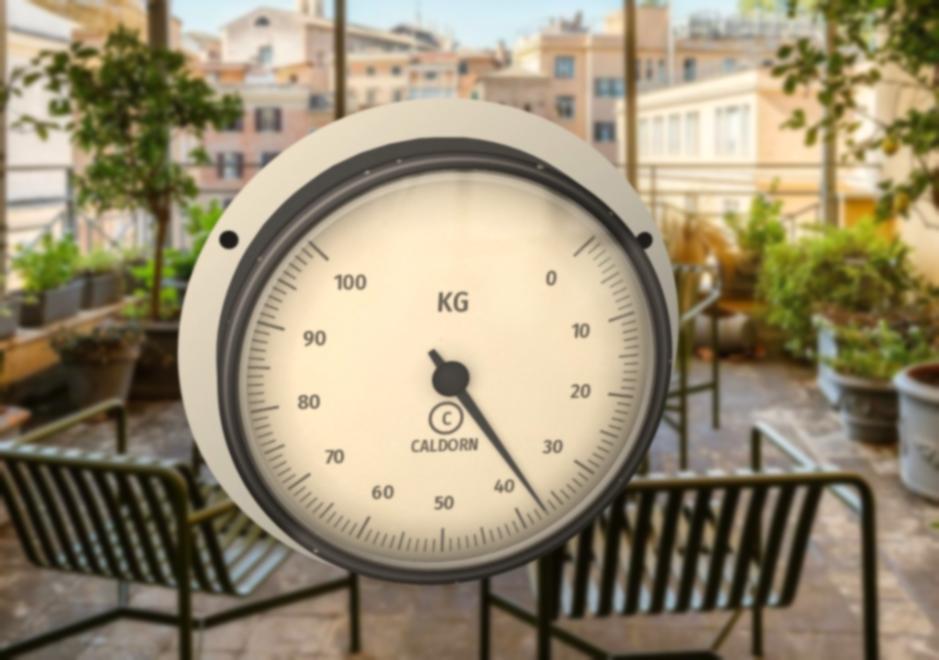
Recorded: 37 kg
